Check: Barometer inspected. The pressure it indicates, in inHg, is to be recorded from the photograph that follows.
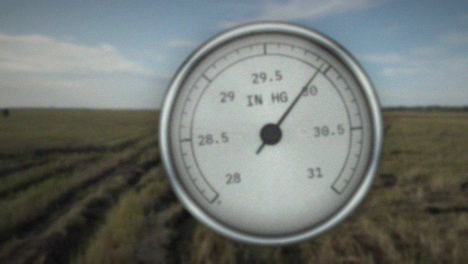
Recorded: 29.95 inHg
